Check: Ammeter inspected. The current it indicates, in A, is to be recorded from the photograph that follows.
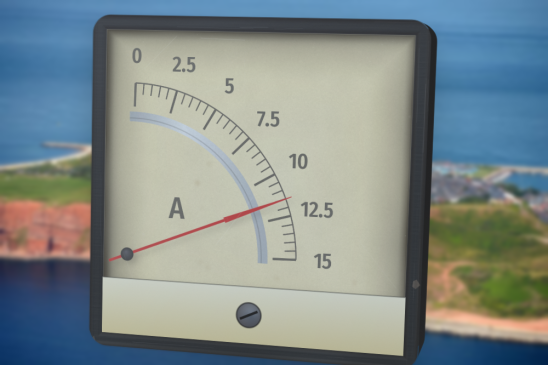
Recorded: 11.5 A
